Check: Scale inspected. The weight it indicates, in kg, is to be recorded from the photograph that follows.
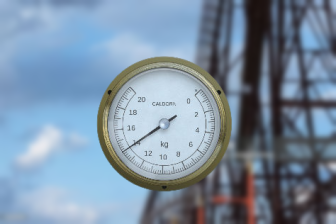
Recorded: 14 kg
